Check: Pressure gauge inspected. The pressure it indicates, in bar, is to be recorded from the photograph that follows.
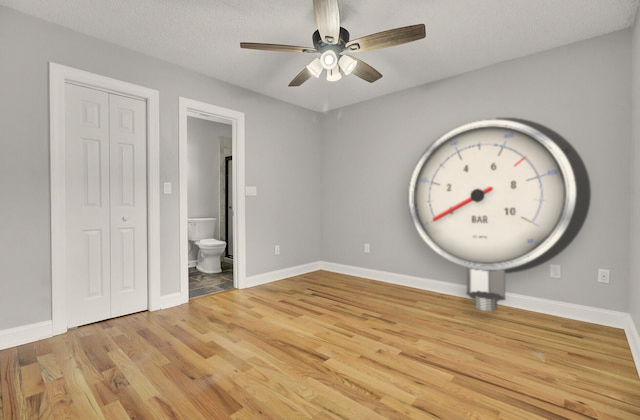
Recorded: 0 bar
